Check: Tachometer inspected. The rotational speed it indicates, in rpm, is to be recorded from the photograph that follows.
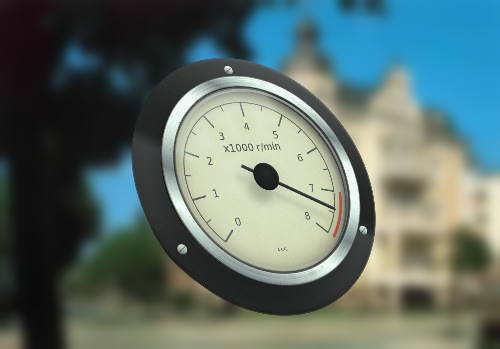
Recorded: 7500 rpm
